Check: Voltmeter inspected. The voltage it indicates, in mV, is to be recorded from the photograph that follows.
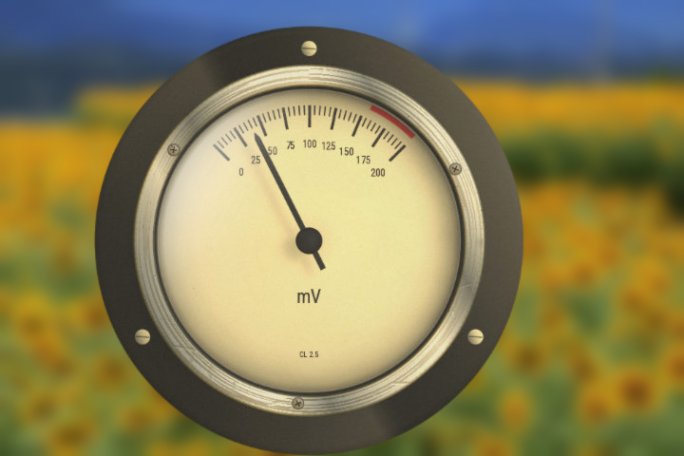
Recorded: 40 mV
